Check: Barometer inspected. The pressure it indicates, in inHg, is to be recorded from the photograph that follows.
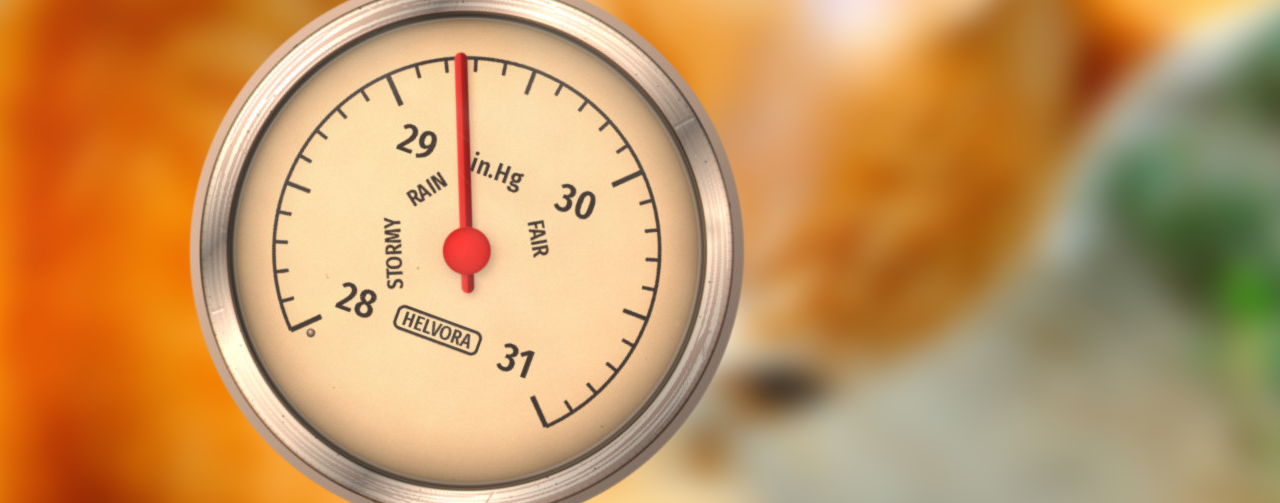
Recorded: 29.25 inHg
